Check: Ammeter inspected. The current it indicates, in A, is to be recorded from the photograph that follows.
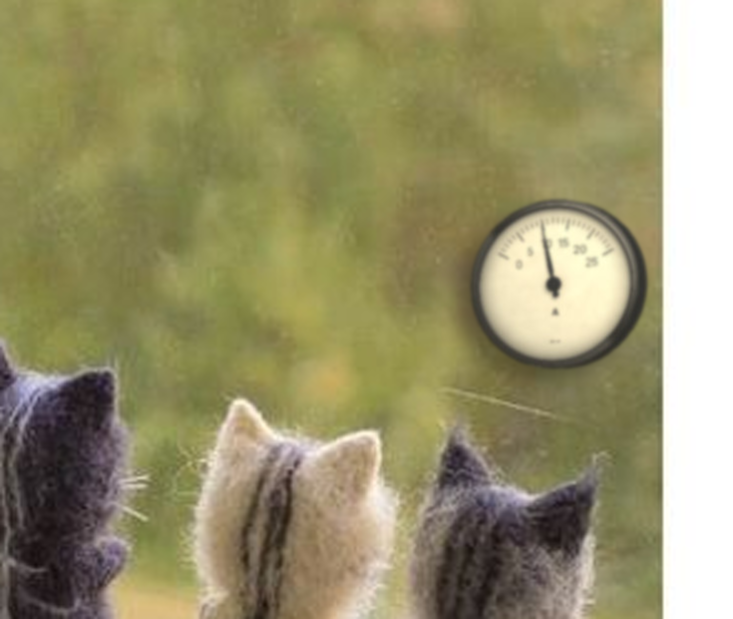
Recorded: 10 A
